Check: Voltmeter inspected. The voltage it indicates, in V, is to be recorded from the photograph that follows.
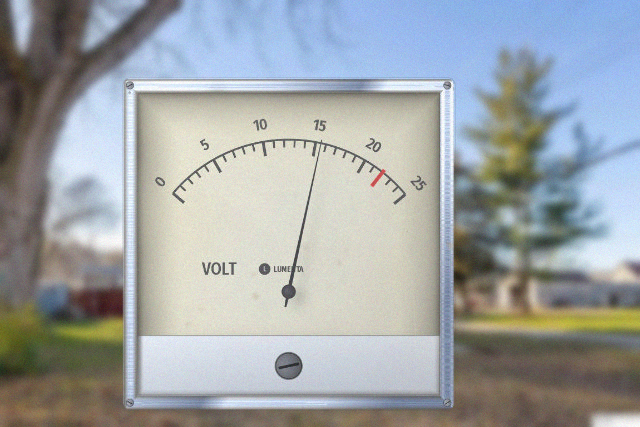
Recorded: 15.5 V
